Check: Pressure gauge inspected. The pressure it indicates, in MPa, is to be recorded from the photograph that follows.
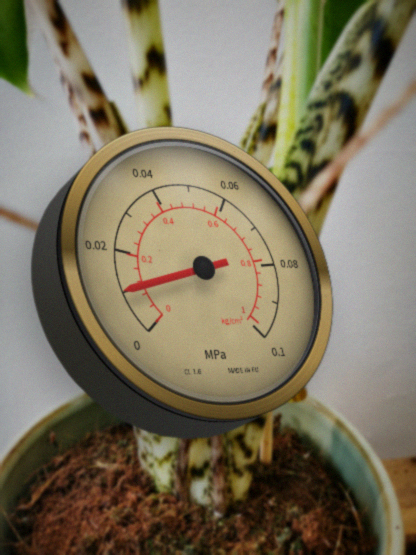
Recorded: 0.01 MPa
